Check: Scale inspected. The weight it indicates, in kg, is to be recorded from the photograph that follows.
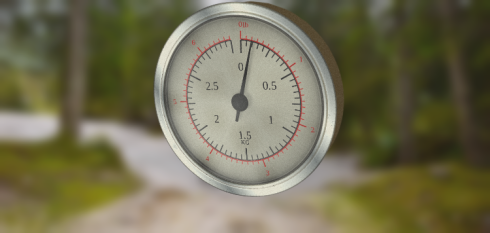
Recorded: 0.1 kg
